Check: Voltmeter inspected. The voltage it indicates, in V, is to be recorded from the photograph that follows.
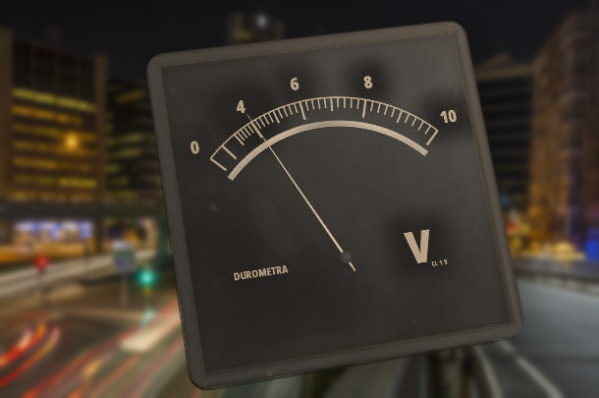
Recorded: 4 V
